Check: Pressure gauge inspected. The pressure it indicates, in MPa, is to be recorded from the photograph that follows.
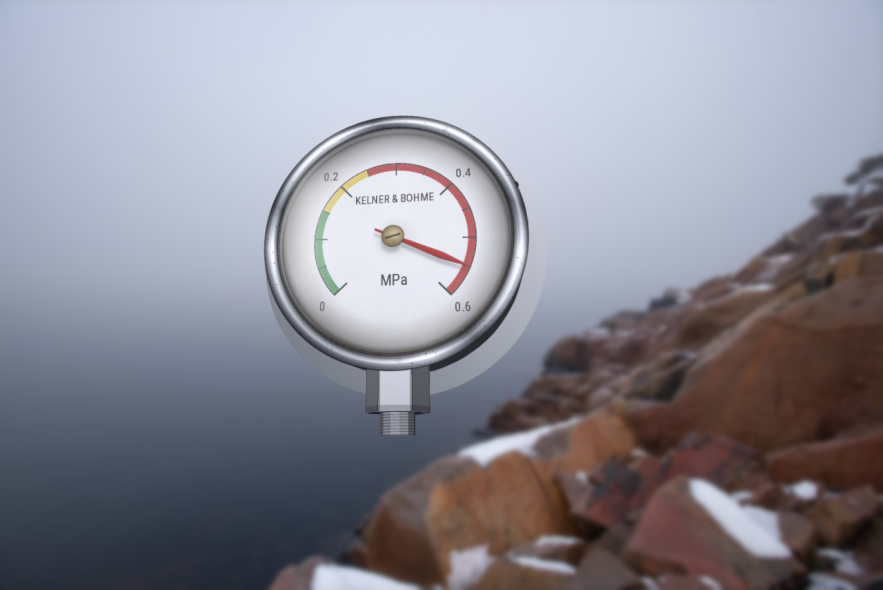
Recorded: 0.55 MPa
